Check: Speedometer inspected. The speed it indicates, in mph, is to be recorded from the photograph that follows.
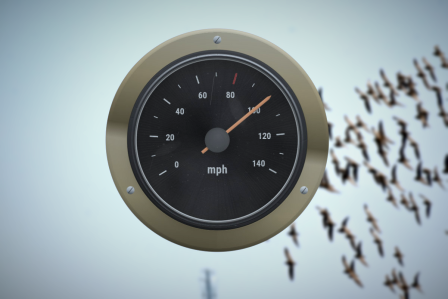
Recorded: 100 mph
